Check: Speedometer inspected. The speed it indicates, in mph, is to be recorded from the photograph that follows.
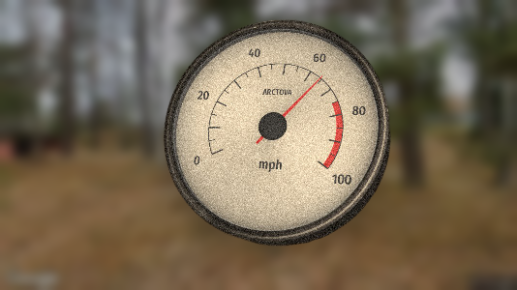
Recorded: 65 mph
